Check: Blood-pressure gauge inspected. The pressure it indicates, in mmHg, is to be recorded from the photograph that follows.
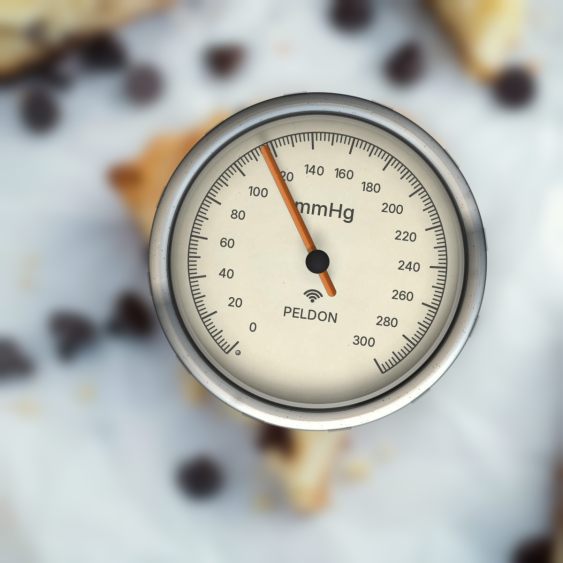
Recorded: 116 mmHg
